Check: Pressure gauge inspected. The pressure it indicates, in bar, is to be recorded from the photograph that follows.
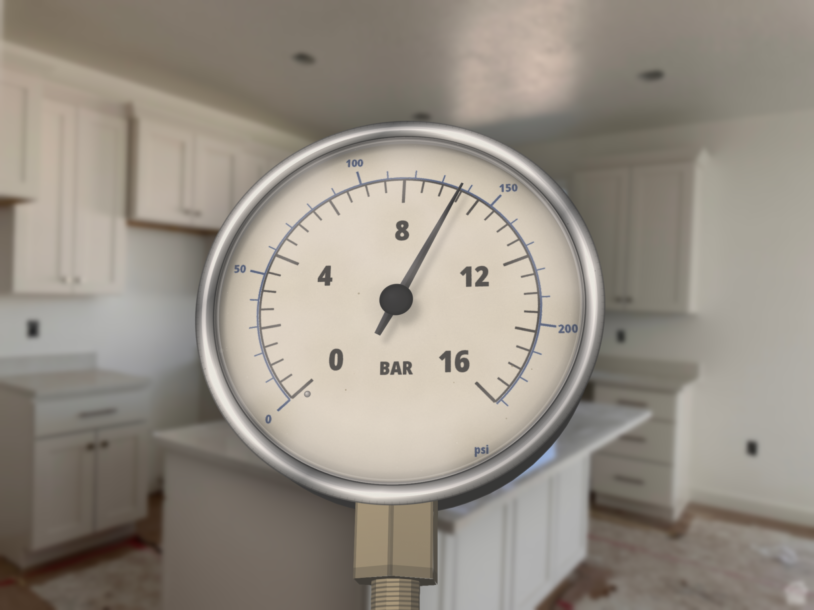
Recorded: 9.5 bar
